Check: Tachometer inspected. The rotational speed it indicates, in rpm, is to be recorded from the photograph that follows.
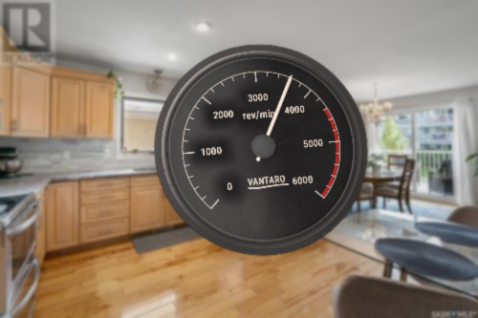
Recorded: 3600 rpm
